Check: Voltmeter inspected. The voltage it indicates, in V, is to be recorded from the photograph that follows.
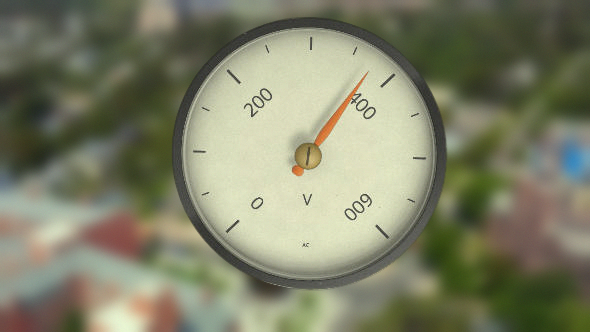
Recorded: 375 V
